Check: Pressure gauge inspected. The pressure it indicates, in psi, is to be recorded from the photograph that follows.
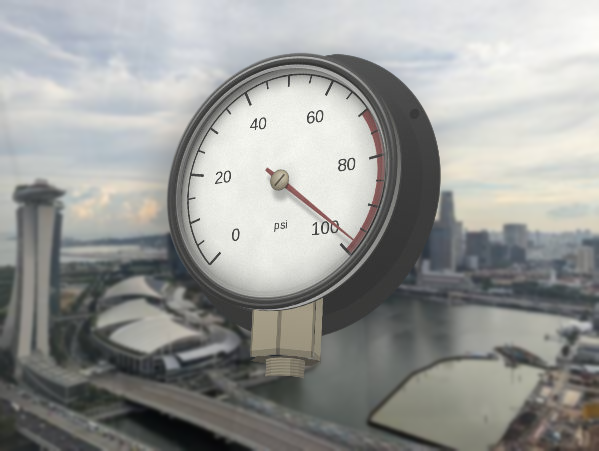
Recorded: 97.5 psi
